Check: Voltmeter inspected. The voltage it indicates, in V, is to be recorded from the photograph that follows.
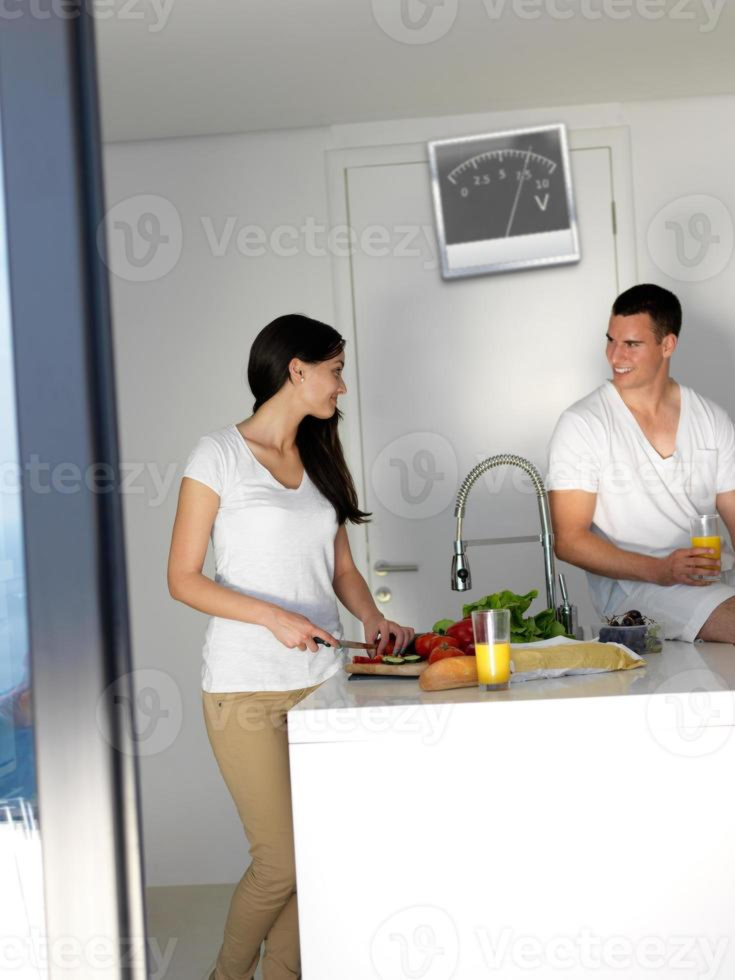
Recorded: 7.5 V
